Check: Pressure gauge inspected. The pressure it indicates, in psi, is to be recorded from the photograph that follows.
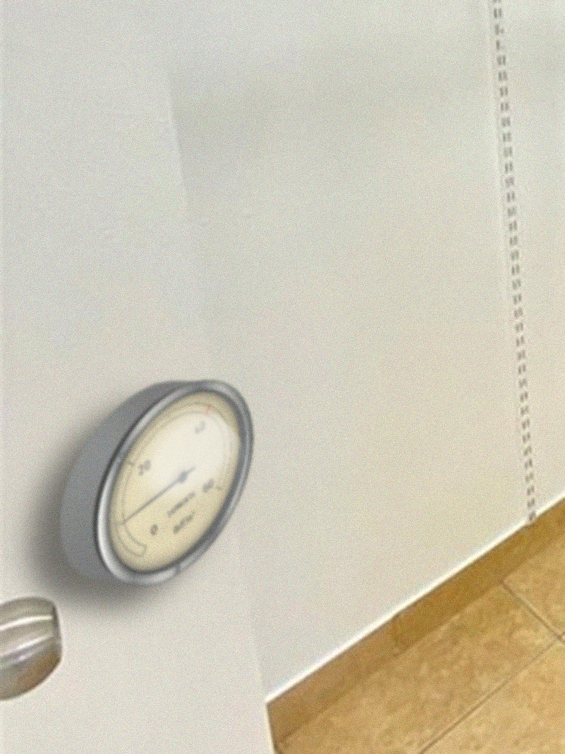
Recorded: 10 psi
